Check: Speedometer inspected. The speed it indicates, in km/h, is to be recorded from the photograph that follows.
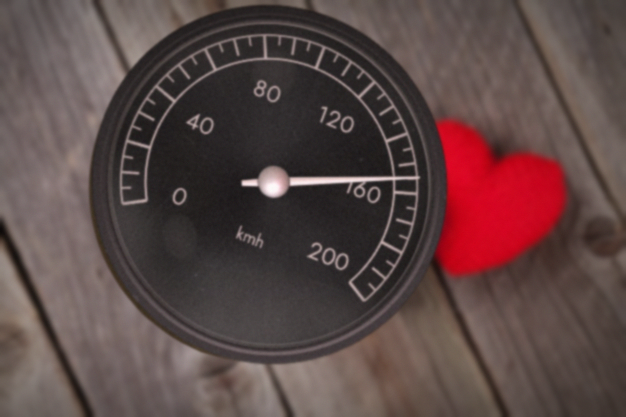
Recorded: 155 km/h
